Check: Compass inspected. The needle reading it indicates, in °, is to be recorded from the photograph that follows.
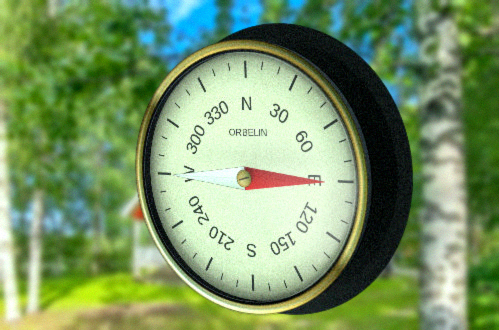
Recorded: 90 °
